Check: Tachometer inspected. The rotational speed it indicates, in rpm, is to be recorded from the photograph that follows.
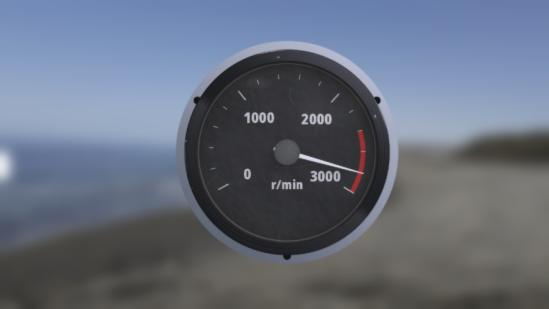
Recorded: 2800 rpm
